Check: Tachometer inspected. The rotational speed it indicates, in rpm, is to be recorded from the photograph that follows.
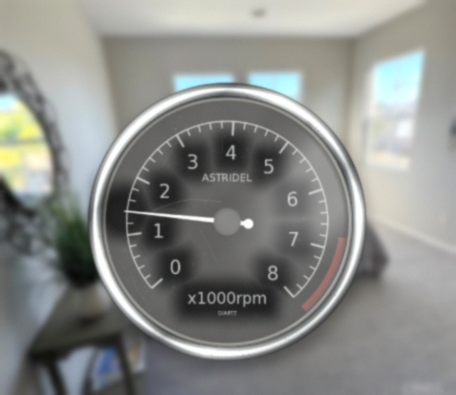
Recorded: 1400 rpm
